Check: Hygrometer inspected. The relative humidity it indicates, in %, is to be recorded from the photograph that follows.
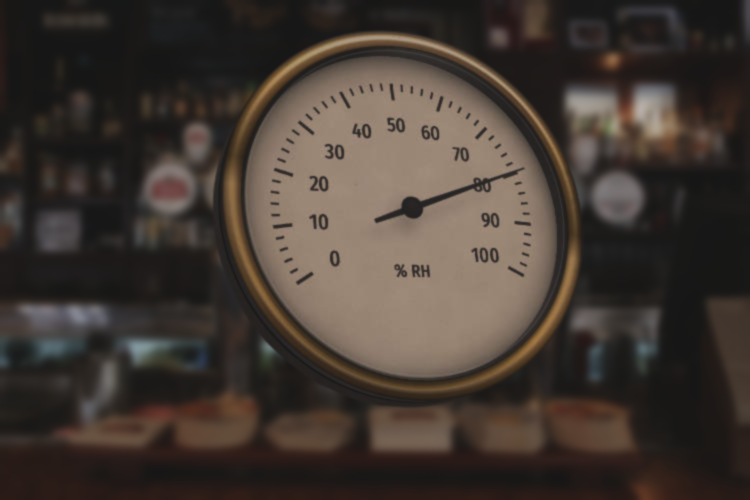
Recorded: 80 %
